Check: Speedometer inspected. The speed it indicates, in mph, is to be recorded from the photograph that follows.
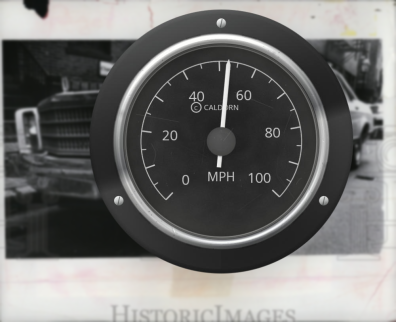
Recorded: 52.5 mph
